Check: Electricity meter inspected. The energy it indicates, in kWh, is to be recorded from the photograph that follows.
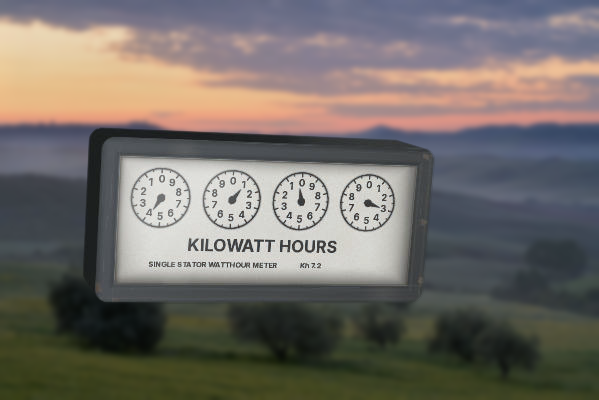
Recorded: 4103 kWh
